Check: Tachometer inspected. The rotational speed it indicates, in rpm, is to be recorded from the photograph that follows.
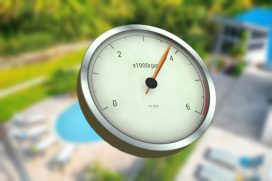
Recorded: 3750 rpm
